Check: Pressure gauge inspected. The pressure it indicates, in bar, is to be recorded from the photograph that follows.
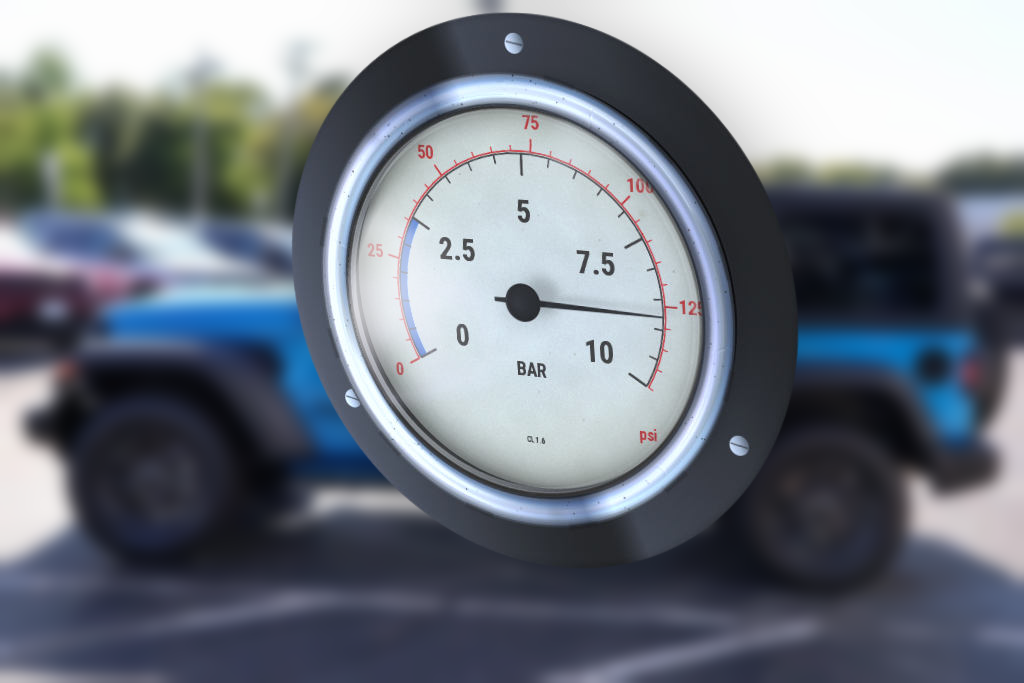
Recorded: 8.75 bar
